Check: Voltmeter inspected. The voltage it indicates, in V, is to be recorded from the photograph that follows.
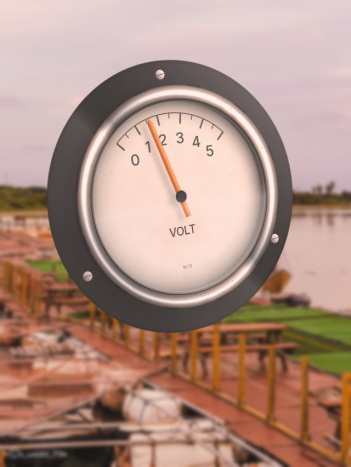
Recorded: 1.5 V
